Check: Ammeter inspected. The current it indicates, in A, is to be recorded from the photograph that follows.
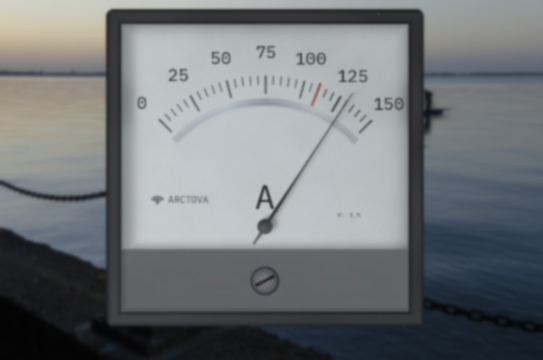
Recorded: 130 A
